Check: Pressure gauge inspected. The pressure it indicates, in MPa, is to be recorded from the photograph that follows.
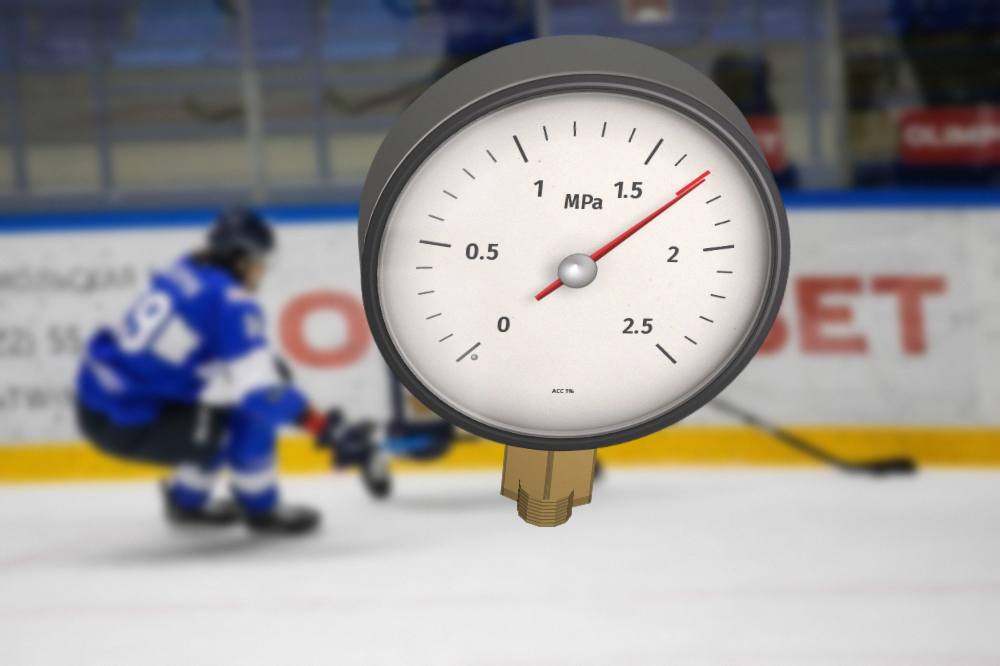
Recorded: 1.7 MPa
